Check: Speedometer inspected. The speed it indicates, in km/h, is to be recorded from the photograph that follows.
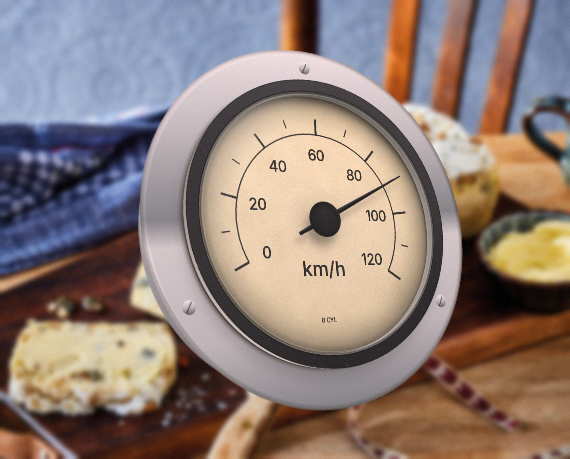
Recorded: 90 km/h
